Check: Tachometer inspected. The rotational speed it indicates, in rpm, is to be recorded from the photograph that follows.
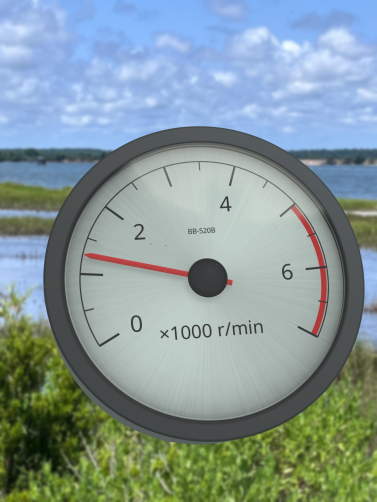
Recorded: 1250 rpm
